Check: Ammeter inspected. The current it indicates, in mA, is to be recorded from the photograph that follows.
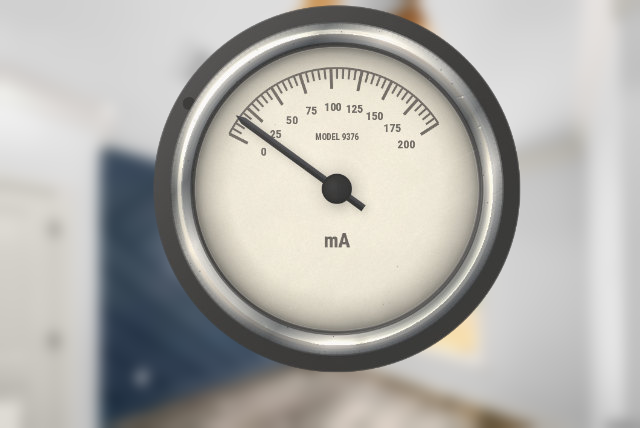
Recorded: 15 mA
